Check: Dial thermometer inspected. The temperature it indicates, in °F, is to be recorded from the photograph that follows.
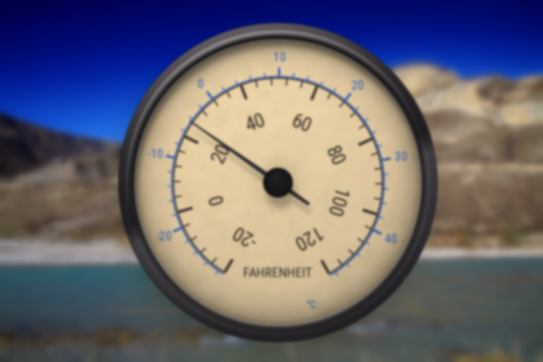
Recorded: 24 °F
